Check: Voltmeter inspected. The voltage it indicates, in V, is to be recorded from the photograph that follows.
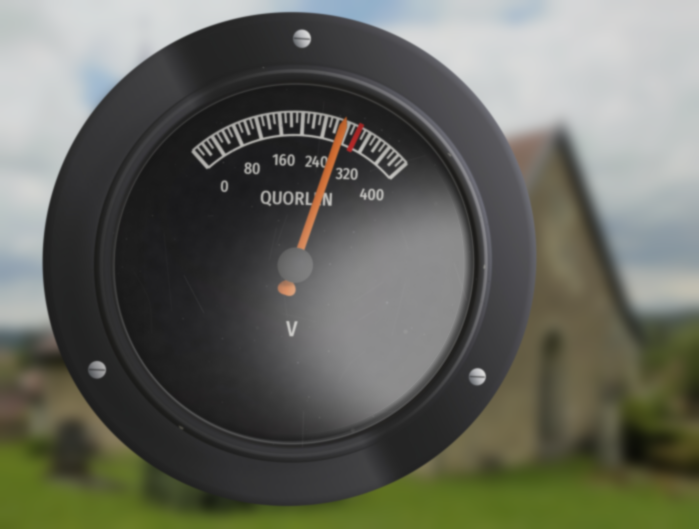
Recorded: 270 V
